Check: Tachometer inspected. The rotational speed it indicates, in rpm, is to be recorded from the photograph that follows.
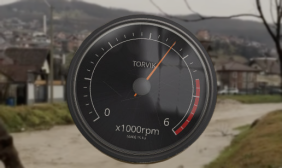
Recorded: 3600 rpm
